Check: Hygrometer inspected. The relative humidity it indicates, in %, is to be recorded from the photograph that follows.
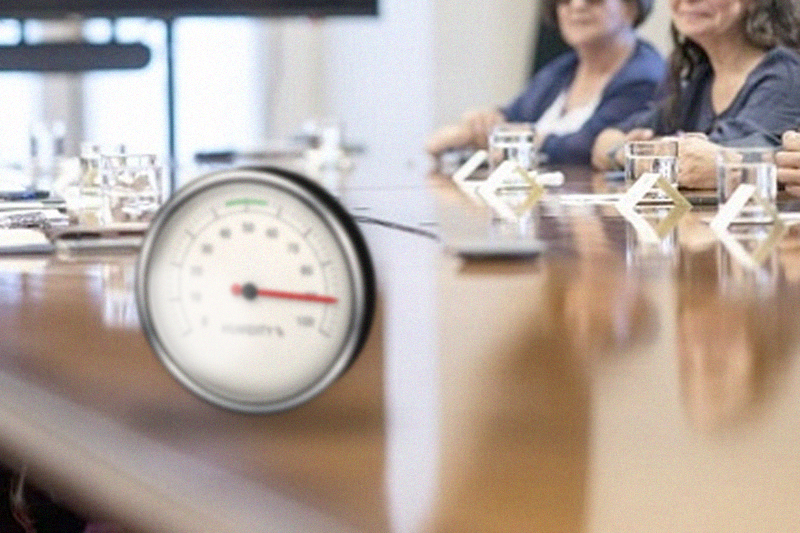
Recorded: 90 %
